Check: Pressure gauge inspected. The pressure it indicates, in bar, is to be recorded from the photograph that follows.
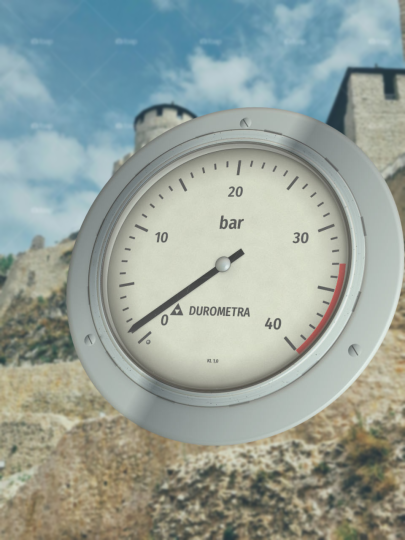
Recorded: 1 bar
